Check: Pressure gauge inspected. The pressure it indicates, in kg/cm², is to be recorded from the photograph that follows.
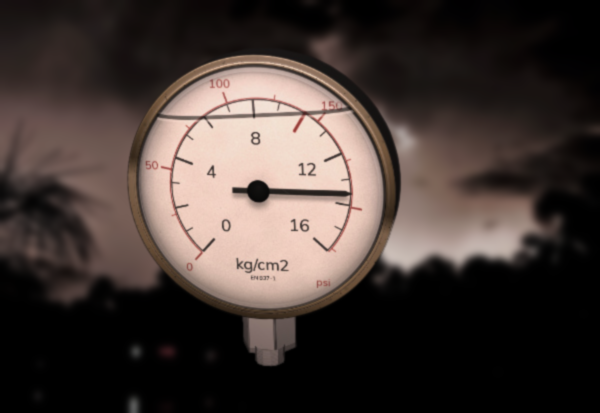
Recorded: 13.5 kg/cm²
